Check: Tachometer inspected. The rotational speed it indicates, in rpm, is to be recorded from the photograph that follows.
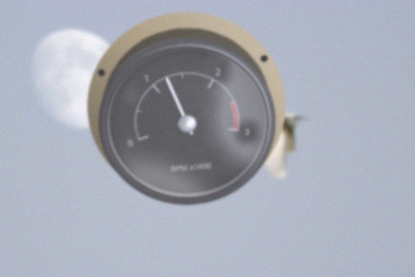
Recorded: 1250 rpm
